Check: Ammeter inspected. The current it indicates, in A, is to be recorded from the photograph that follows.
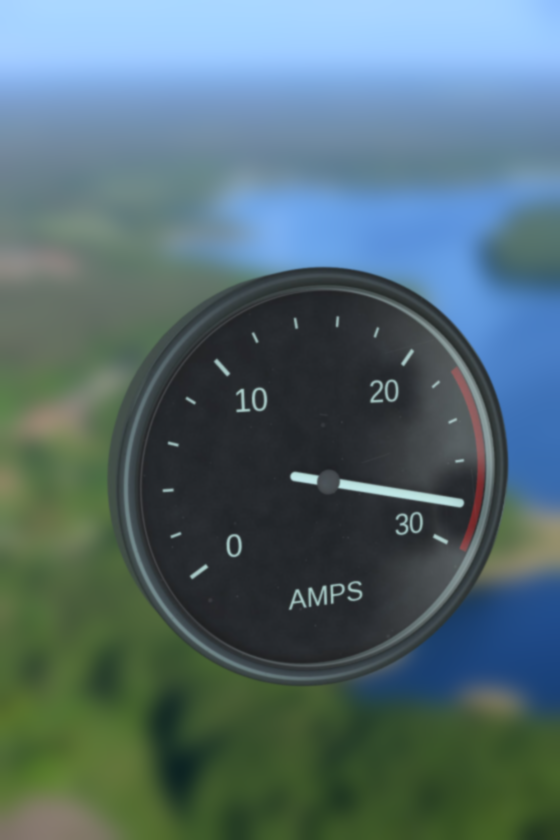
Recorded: 28 A
